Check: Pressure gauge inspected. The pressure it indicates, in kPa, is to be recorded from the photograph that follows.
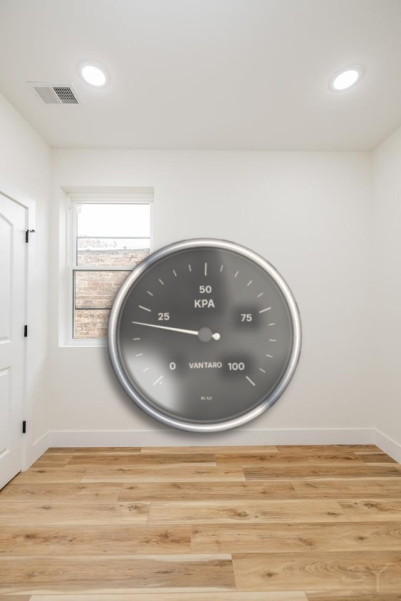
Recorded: 20 kPa
